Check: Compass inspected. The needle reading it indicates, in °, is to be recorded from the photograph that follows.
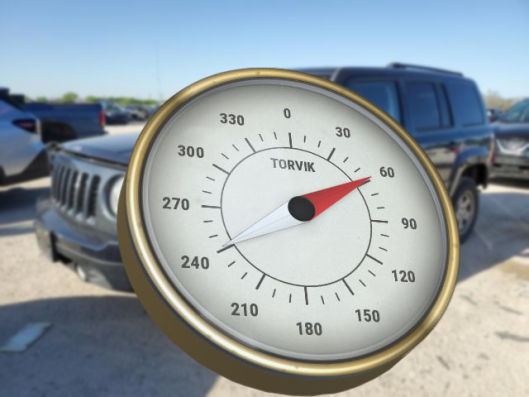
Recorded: 60 °
